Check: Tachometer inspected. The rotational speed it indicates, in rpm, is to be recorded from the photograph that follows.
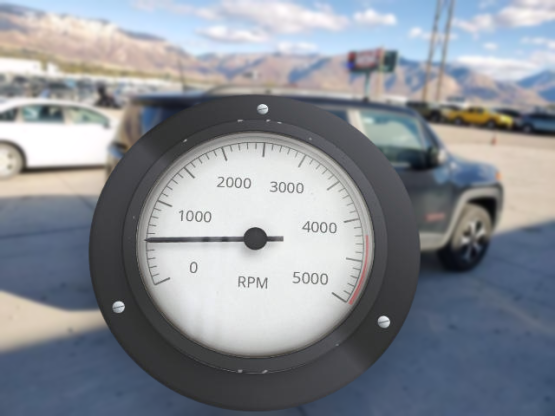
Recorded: 500 rpm
